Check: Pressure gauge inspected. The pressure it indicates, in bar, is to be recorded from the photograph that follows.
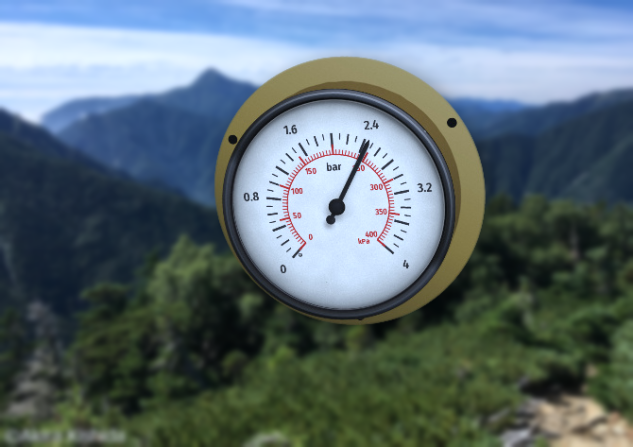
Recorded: 2.45 bar
